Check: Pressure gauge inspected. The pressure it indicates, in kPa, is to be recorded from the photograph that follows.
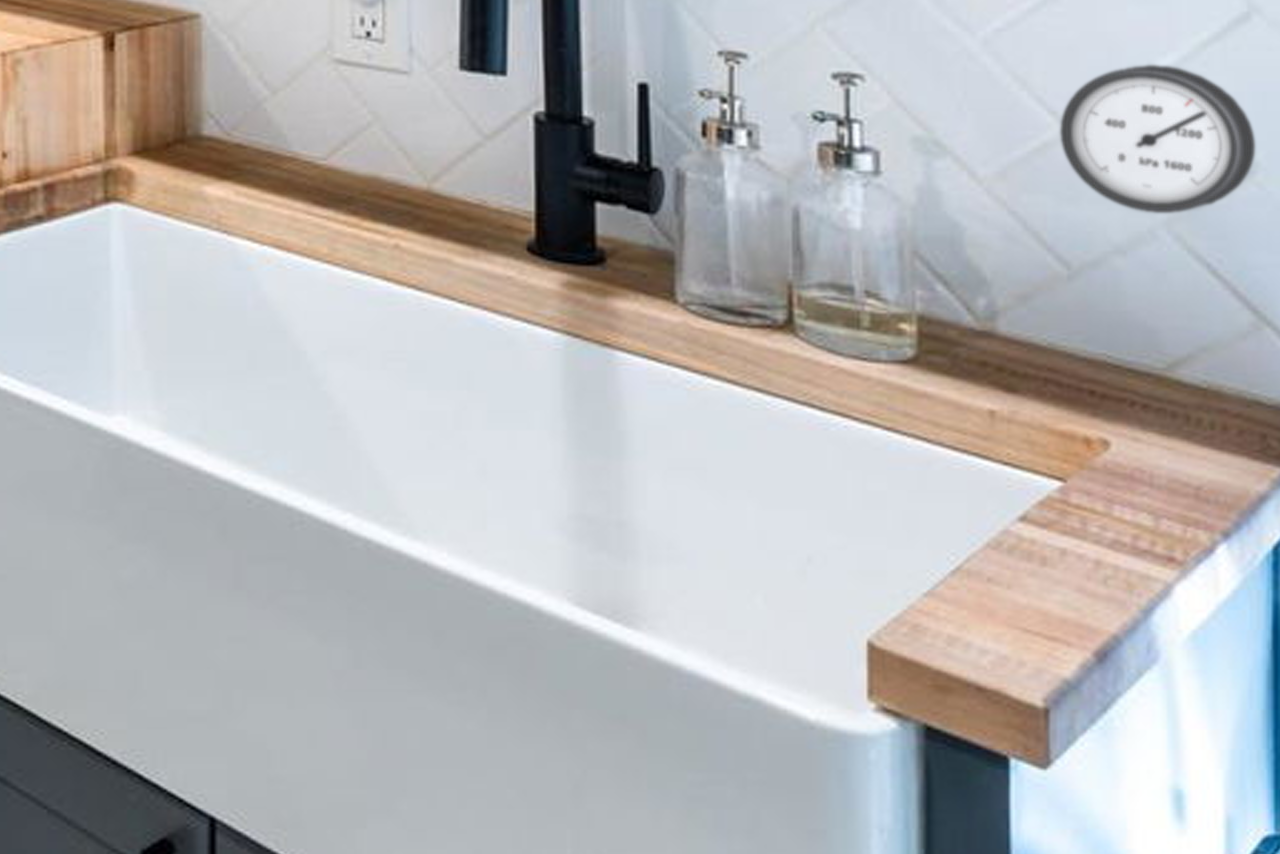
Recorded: 1100 kPa
